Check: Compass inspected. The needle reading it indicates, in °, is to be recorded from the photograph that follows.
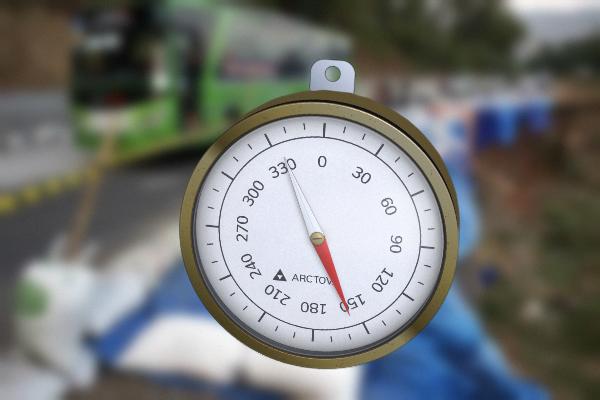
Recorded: 155 °
